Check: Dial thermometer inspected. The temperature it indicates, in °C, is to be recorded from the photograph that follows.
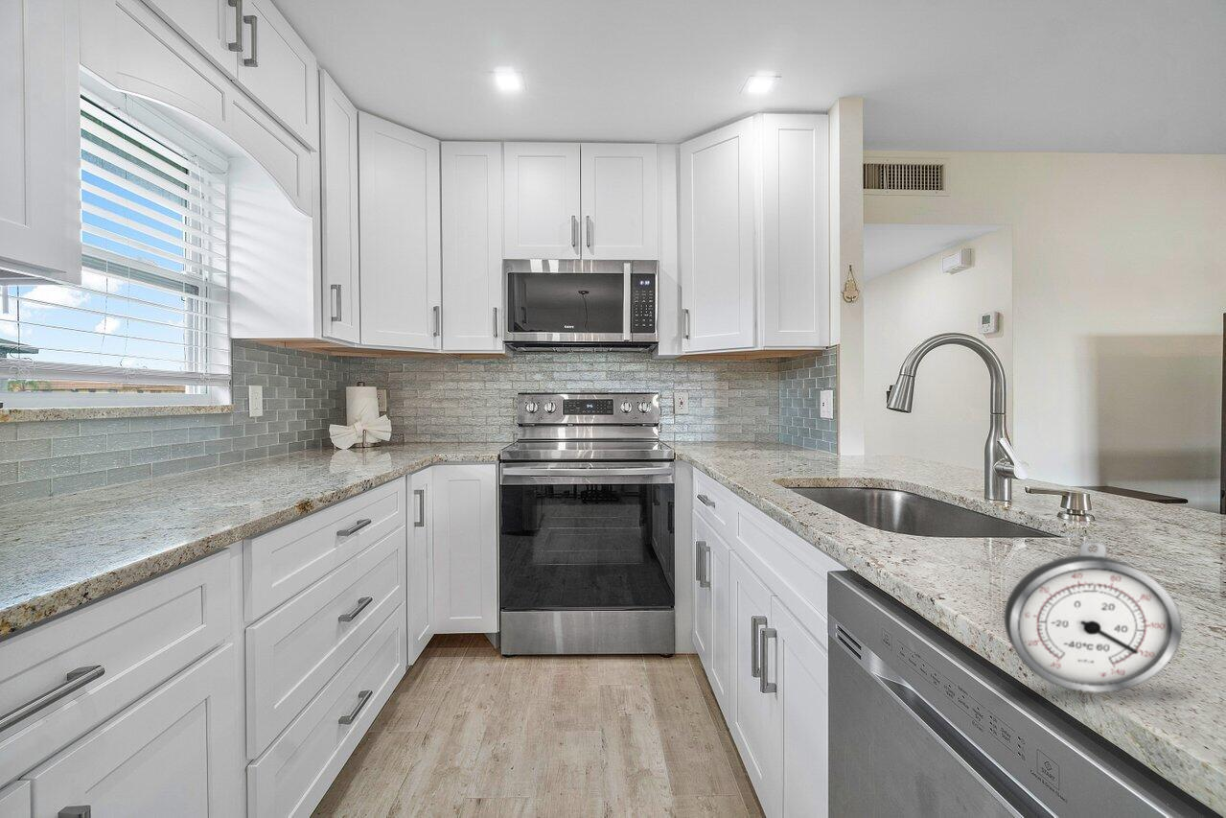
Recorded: 50 °C
